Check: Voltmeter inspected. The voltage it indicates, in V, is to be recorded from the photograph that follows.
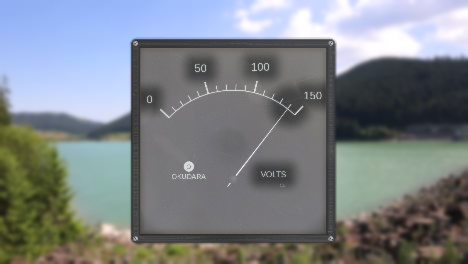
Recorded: 140 V
